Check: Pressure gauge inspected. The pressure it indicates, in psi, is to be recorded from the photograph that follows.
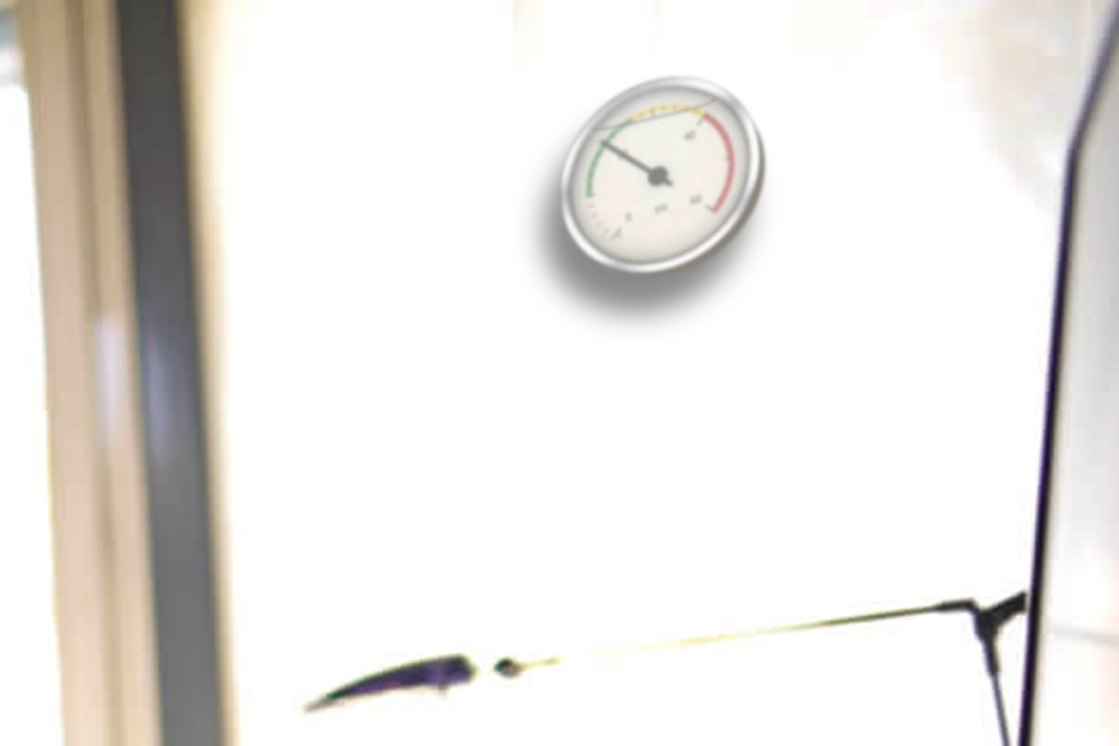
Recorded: 20 psi
